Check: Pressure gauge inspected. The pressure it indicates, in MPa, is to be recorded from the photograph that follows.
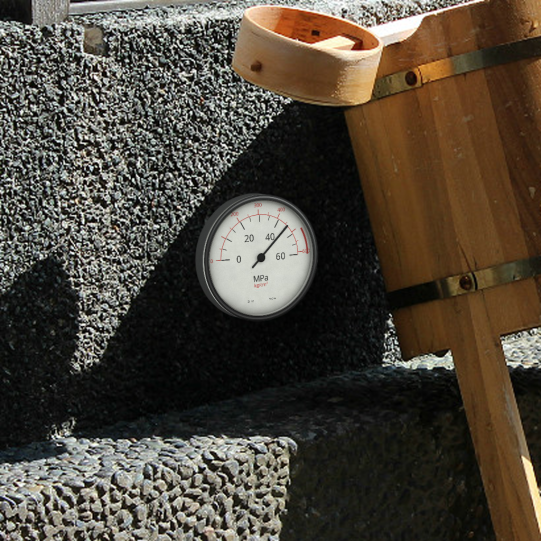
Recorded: 45 MPa
